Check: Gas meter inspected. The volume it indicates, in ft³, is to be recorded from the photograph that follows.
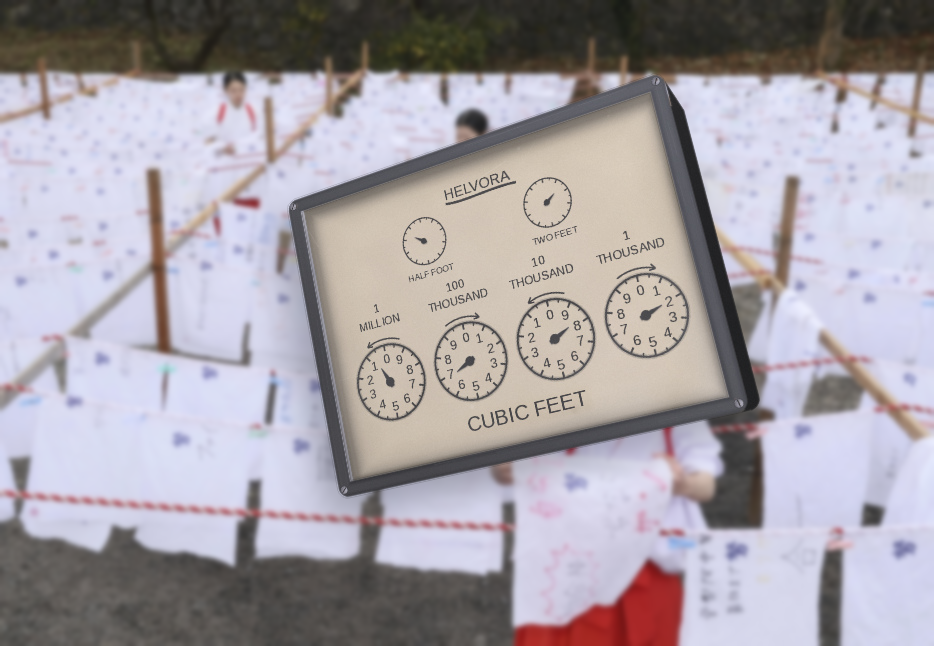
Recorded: 68200 ft³
